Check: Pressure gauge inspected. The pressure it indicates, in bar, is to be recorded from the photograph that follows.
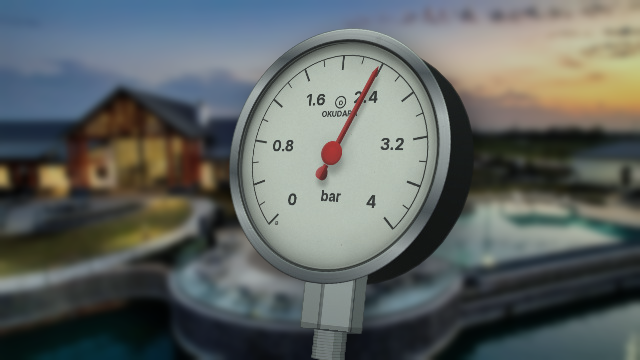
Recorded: 2.4 bar
